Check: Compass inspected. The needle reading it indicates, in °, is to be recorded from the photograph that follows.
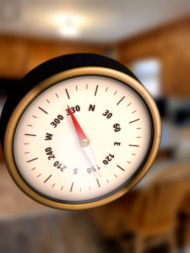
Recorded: 325 °
